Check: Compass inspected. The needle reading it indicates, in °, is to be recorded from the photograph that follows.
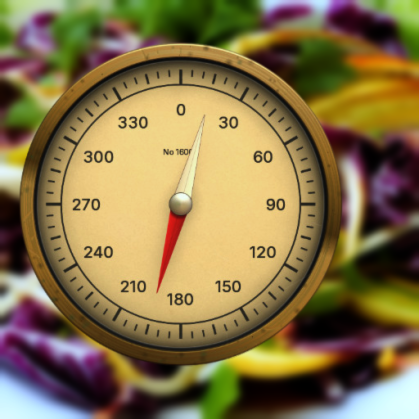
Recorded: 195 °
